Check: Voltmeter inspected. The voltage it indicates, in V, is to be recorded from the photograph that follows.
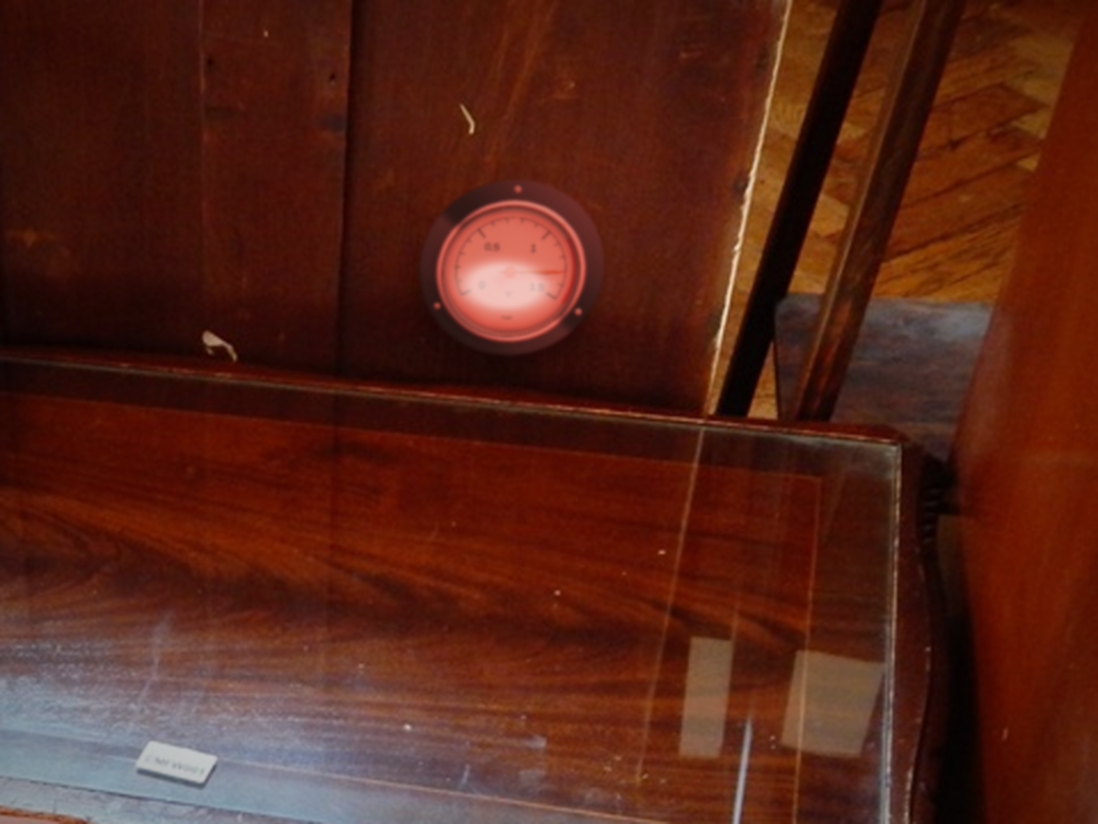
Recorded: 1.3 V
